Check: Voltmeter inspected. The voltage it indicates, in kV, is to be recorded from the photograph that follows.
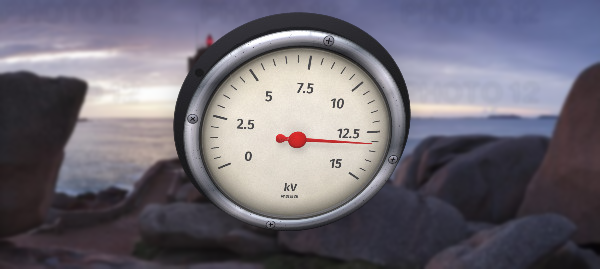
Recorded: 13 kV
